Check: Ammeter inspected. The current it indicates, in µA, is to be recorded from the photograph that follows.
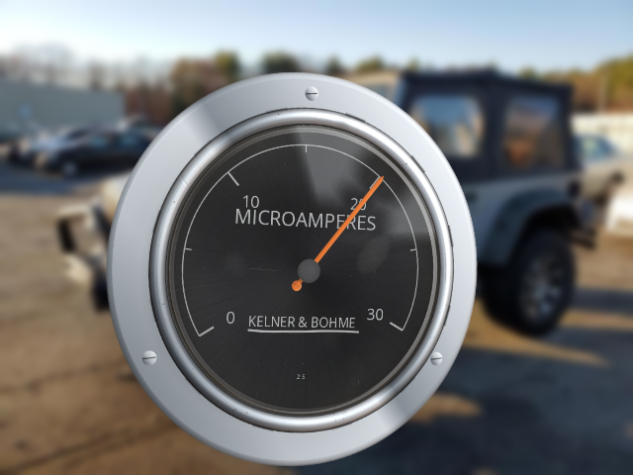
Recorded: 20 µA
